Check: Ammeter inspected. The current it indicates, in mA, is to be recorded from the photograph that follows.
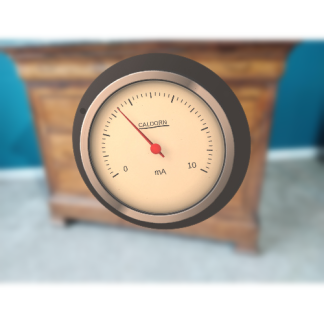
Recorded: 3.4 mA
